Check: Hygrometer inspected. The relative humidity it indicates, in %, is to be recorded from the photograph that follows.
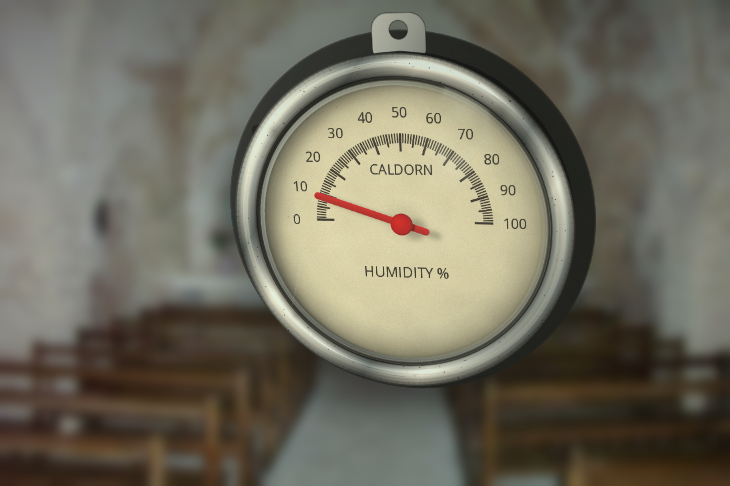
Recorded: 10 %
